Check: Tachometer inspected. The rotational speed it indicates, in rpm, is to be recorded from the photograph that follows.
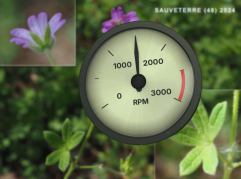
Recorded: 1500 rpm
